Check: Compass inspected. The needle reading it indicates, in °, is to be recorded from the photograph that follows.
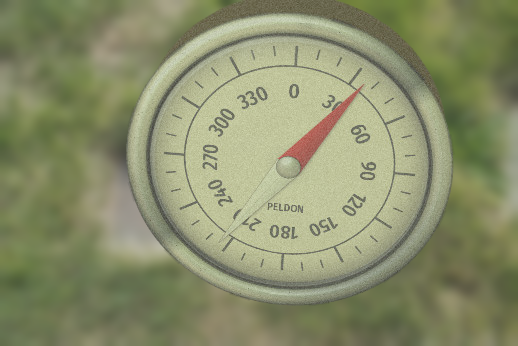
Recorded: 35 °
